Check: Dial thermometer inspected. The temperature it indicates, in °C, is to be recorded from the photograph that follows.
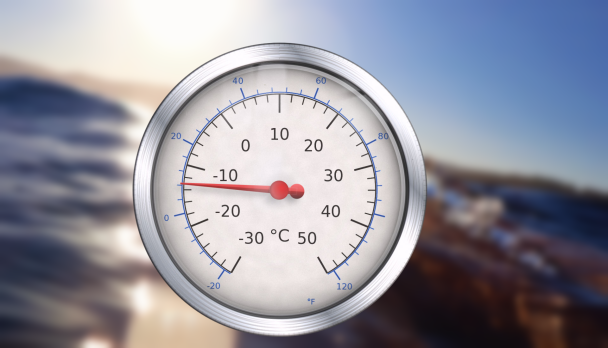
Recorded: -13 °C
